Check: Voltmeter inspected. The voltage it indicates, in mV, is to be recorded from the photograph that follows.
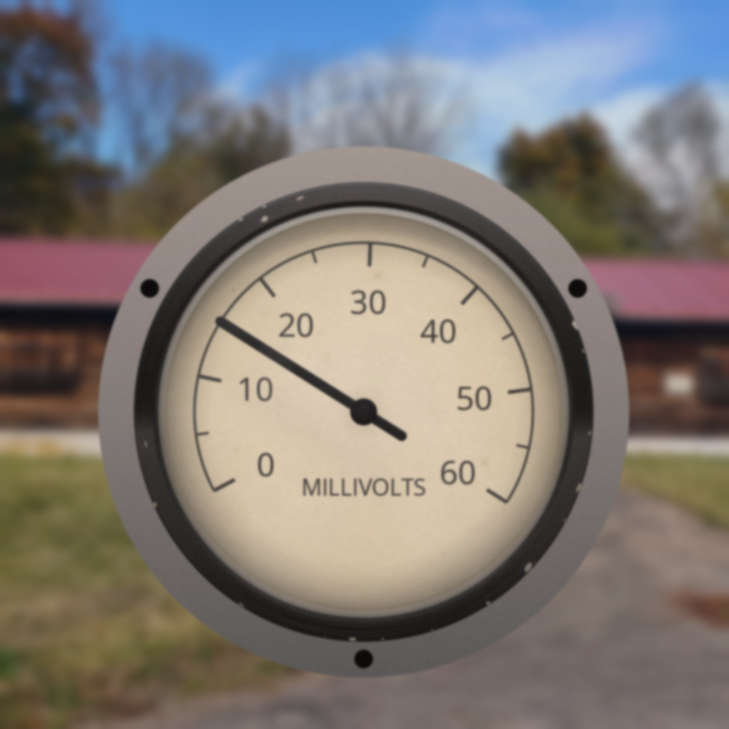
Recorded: 15 mV
